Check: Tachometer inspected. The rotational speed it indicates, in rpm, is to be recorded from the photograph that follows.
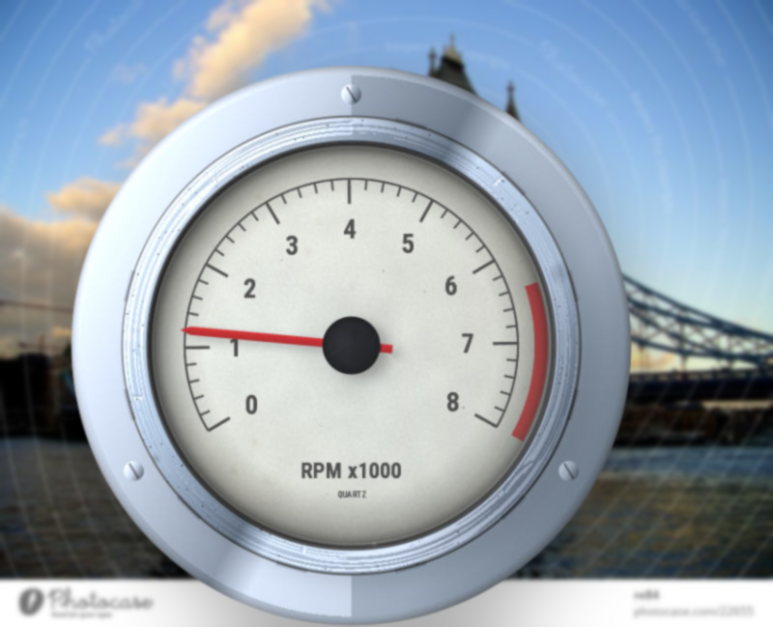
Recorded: 1200 rpm
